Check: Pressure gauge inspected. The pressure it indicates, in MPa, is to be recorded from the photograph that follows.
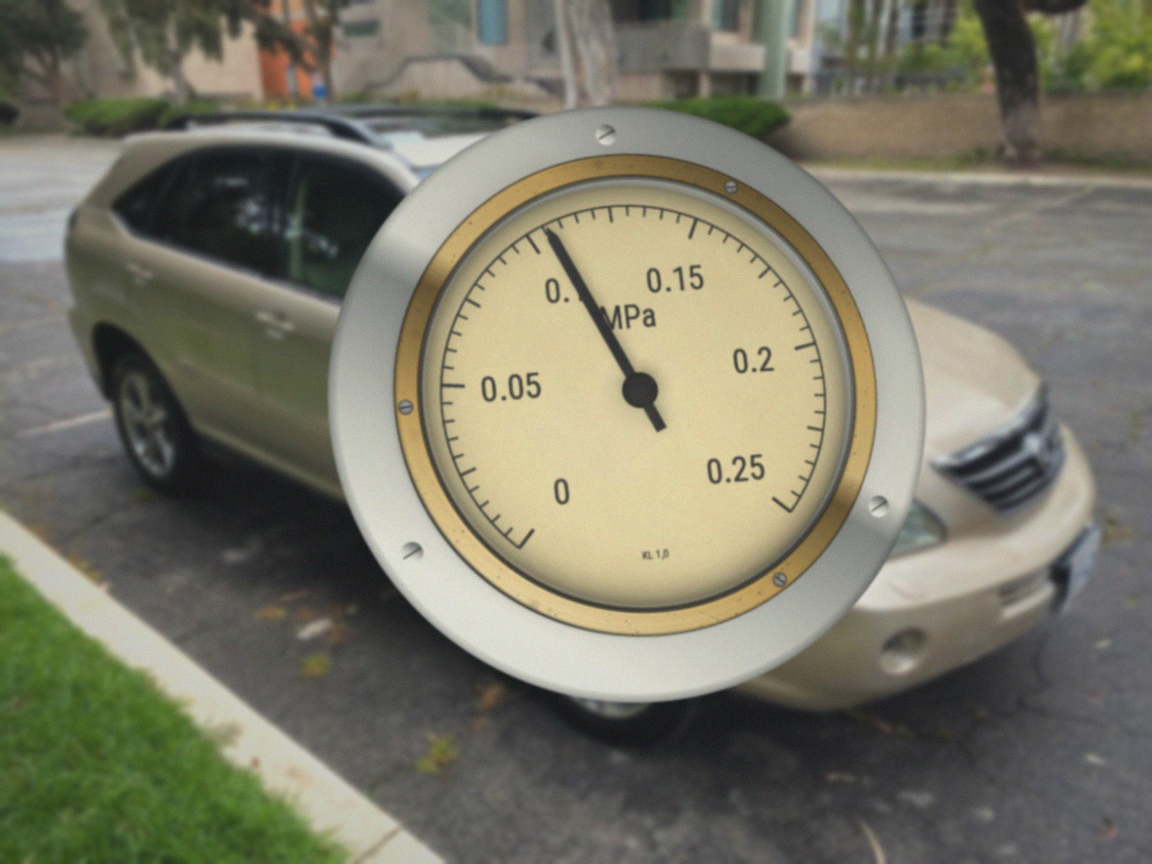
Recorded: 0.105 MPa
